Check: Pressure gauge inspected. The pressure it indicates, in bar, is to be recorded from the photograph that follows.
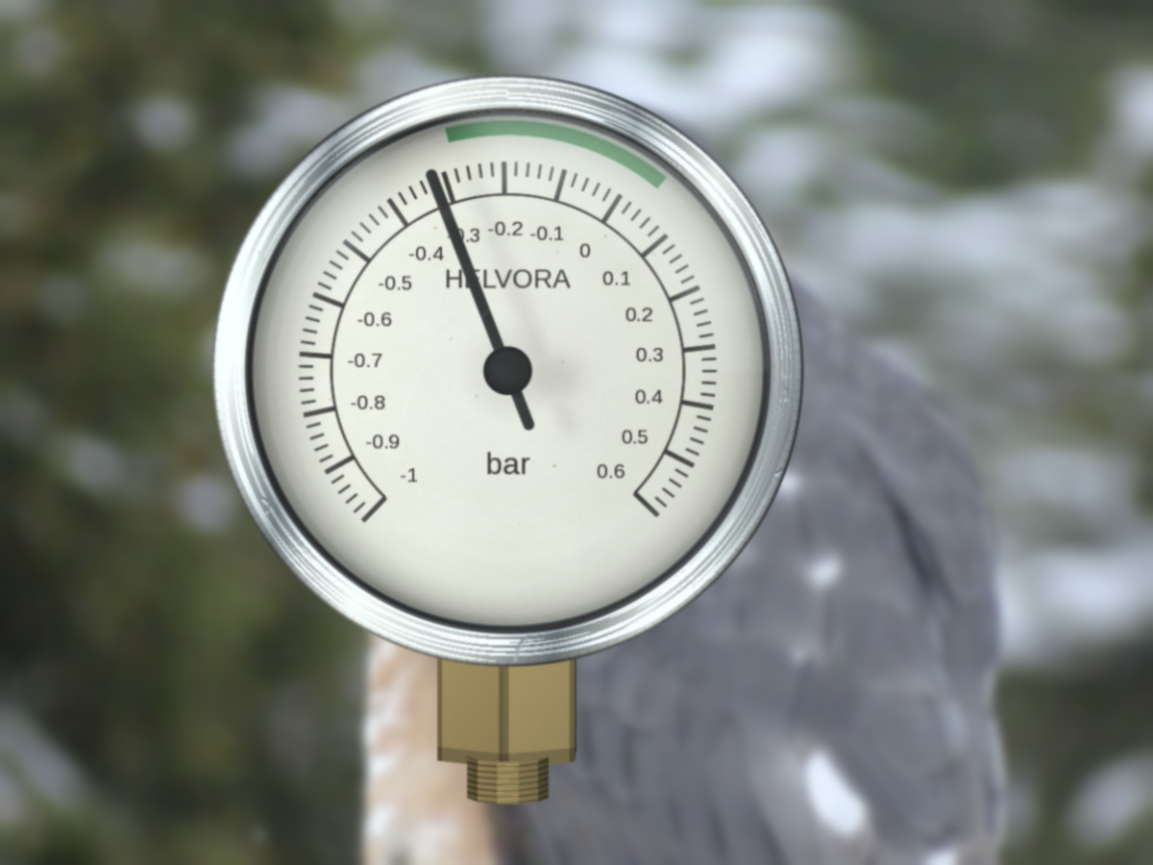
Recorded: -0.32 bar
